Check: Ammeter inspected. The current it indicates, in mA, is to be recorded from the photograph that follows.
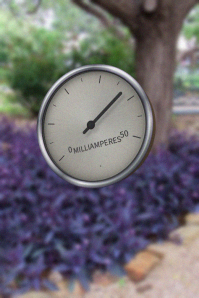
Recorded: 37.5 mA
